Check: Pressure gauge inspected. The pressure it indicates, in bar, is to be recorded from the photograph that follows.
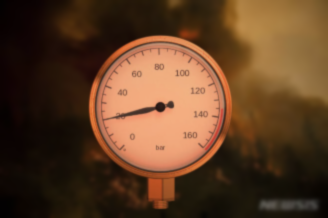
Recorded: 20 bar
